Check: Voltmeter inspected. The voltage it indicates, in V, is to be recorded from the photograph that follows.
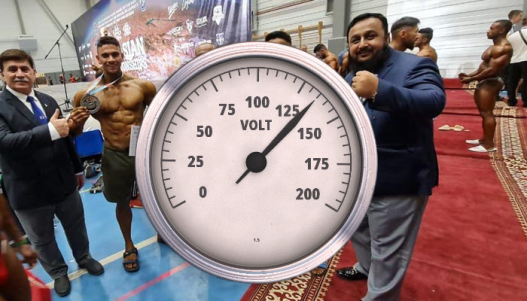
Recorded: 135 V
